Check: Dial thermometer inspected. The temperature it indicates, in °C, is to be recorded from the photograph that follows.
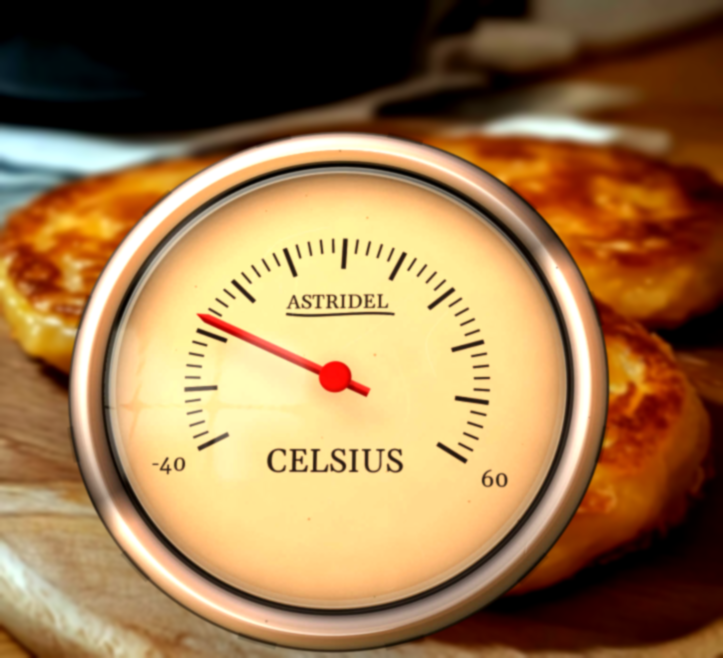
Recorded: -18 °C
